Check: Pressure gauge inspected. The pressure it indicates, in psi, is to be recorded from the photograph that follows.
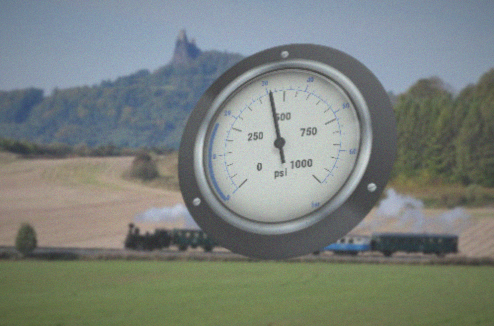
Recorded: 450 psi
